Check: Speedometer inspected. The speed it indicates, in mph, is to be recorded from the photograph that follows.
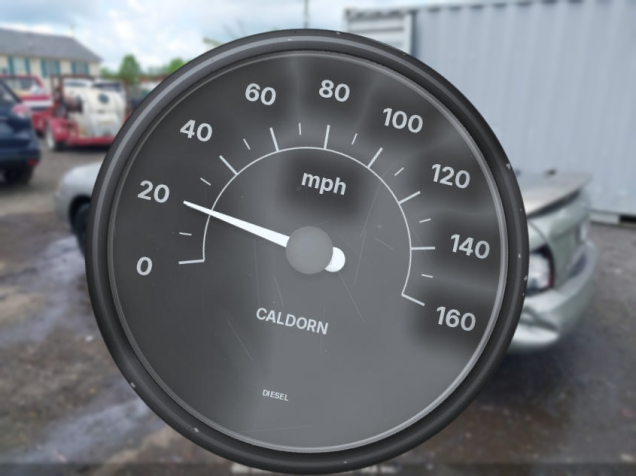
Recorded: 20 mph
